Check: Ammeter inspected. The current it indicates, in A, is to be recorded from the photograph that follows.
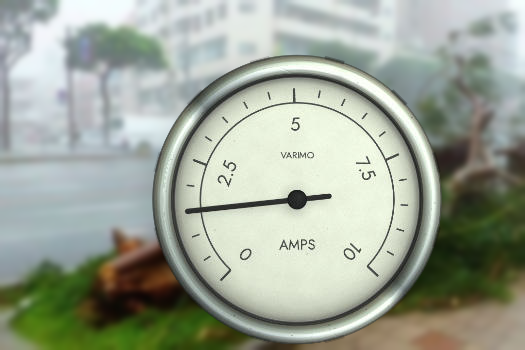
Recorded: 1.5 A
